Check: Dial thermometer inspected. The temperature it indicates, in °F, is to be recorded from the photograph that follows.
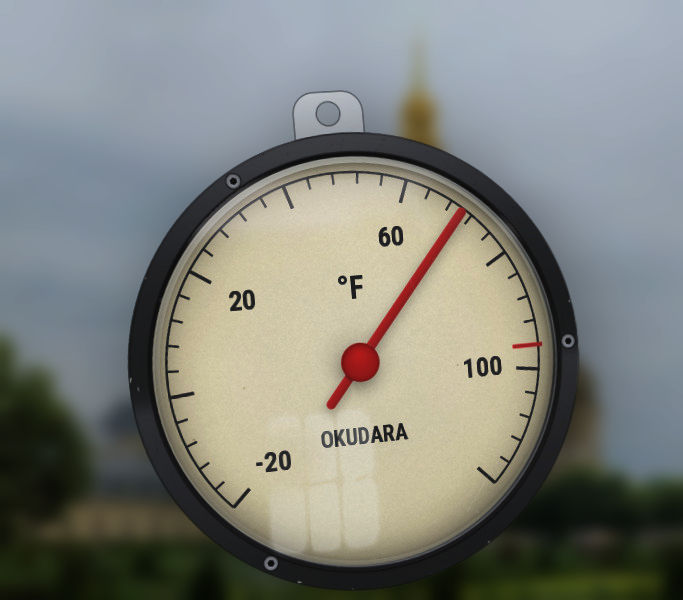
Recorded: 70 °F
